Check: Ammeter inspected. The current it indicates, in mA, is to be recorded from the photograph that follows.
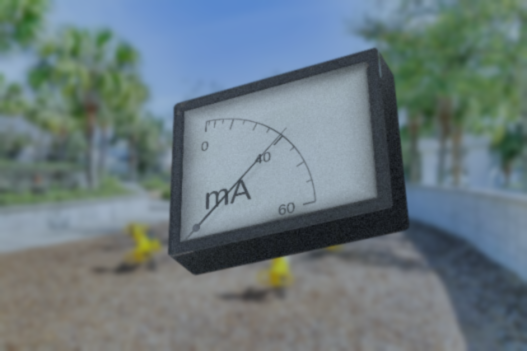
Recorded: 40 mA
